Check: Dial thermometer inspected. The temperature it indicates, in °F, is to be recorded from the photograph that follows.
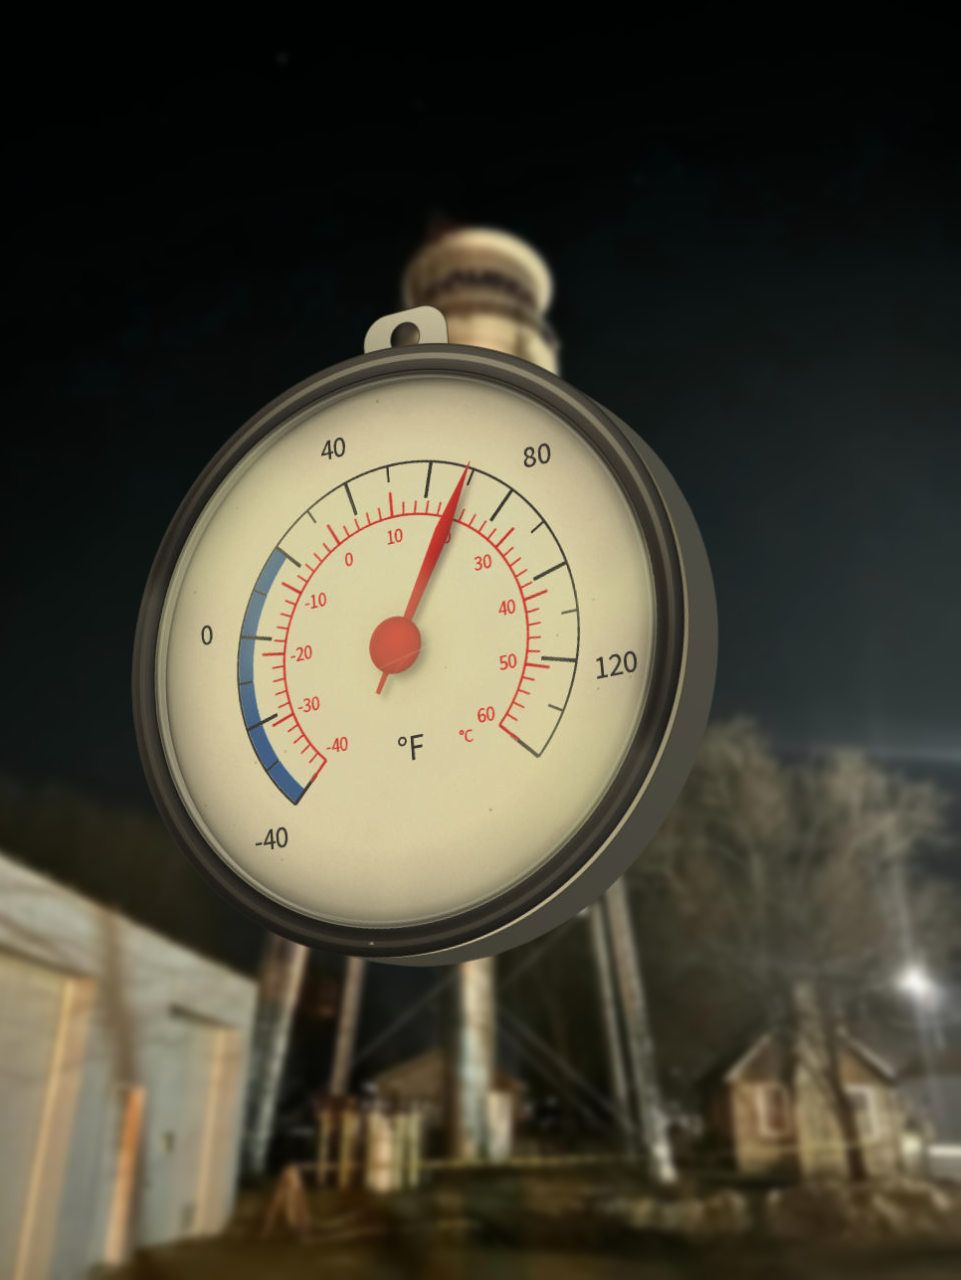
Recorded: 70 °F
